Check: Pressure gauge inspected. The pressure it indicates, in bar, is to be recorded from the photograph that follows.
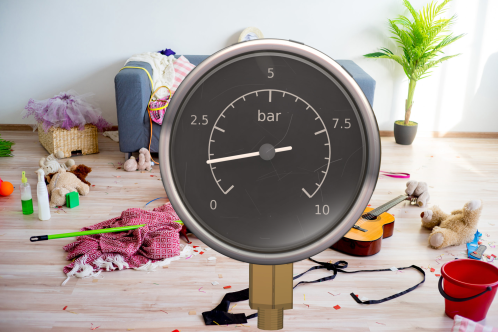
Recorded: 1.25 bar
